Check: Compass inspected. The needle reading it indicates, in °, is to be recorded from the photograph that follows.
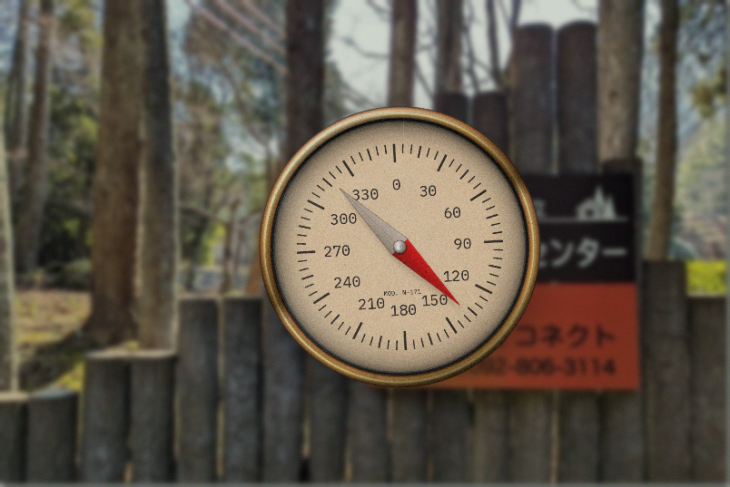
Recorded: 137.5 °
